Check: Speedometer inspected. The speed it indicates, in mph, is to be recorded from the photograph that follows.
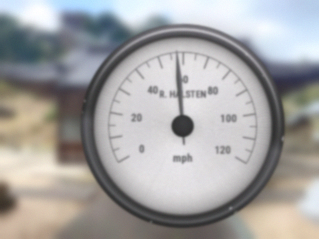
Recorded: 57.5 mph
